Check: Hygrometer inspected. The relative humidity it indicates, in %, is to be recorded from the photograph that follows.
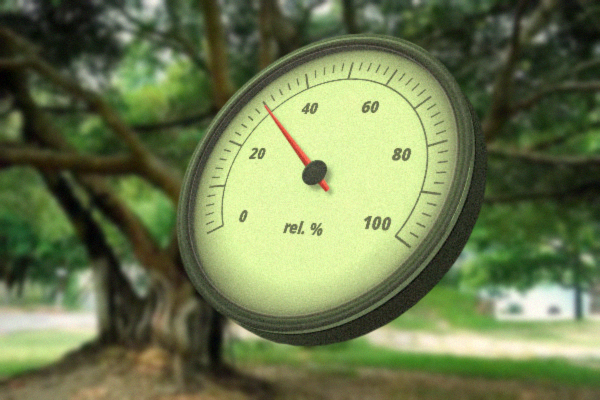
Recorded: 30 %
